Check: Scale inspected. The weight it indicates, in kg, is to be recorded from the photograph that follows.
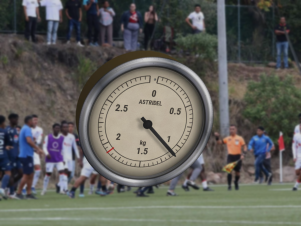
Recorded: 1.1 kg
